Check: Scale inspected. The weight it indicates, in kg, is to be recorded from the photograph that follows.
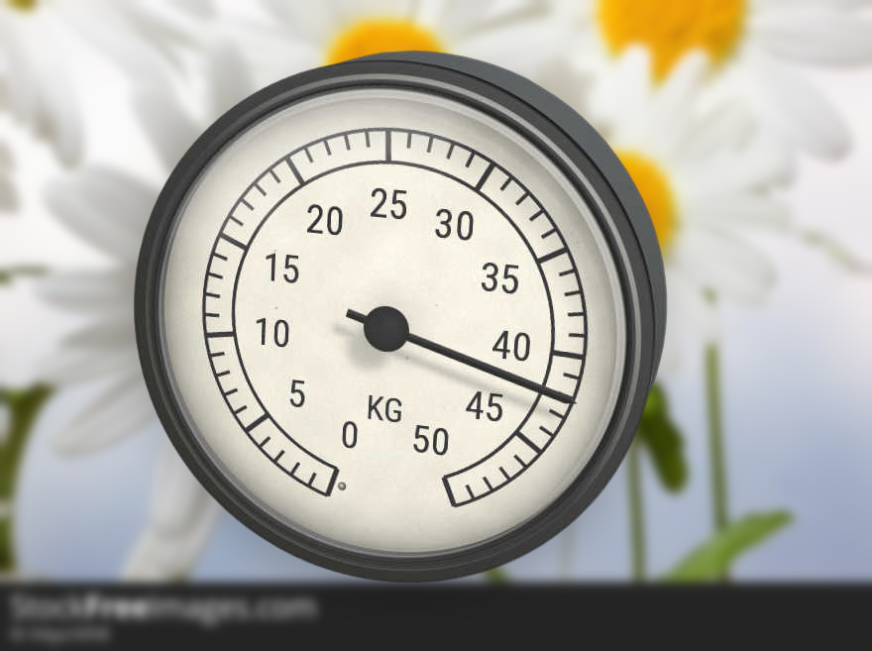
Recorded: 42 kg
